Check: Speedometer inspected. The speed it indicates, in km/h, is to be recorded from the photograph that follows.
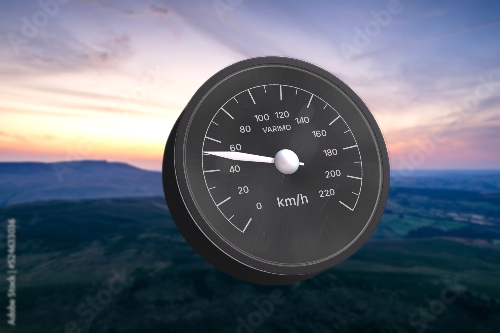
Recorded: 50 km/h
